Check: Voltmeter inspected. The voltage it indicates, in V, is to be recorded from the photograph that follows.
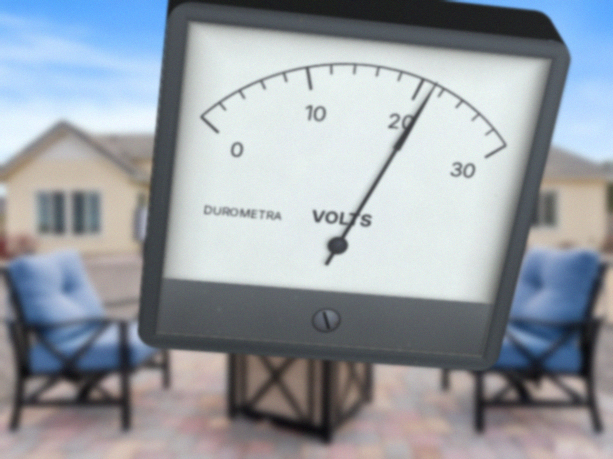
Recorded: 21 V
